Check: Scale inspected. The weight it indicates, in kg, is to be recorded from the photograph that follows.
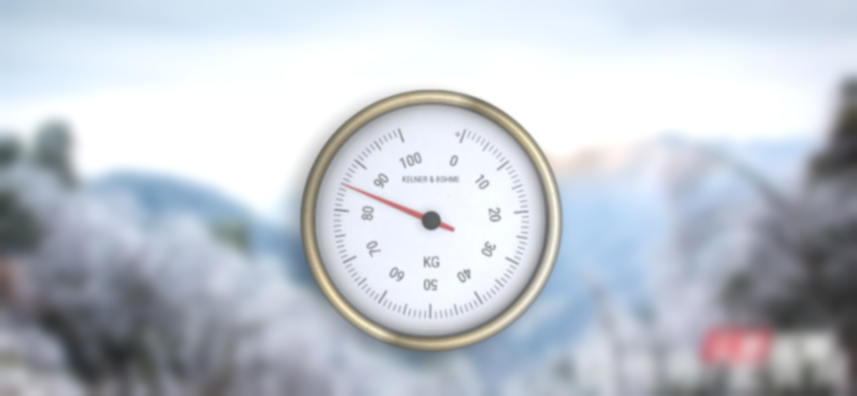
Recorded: 85 kg
